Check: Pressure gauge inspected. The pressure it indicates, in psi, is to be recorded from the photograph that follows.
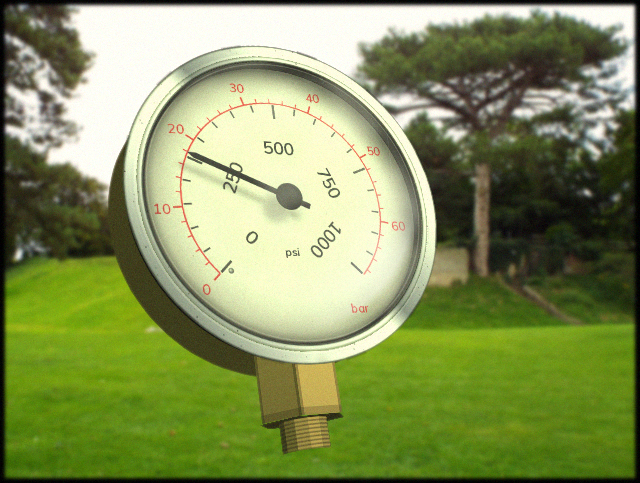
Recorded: 250 psi
